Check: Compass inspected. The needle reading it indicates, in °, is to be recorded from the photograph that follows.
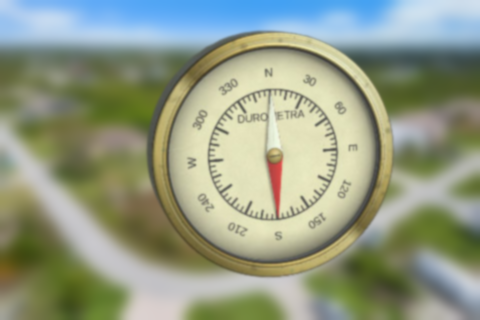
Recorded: 180 °
